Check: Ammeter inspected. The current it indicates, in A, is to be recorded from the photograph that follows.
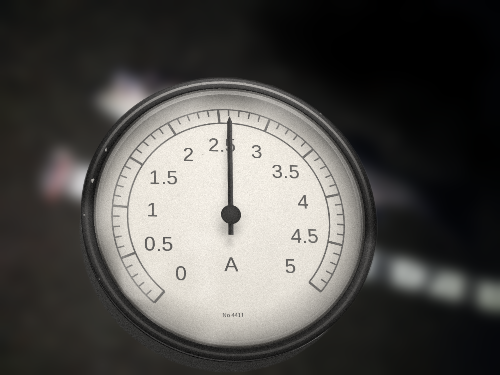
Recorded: 2.6 A
